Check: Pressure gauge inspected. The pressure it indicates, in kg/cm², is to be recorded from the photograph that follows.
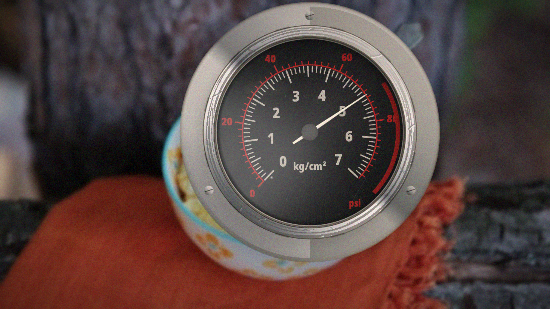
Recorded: 5 kg/cm²
